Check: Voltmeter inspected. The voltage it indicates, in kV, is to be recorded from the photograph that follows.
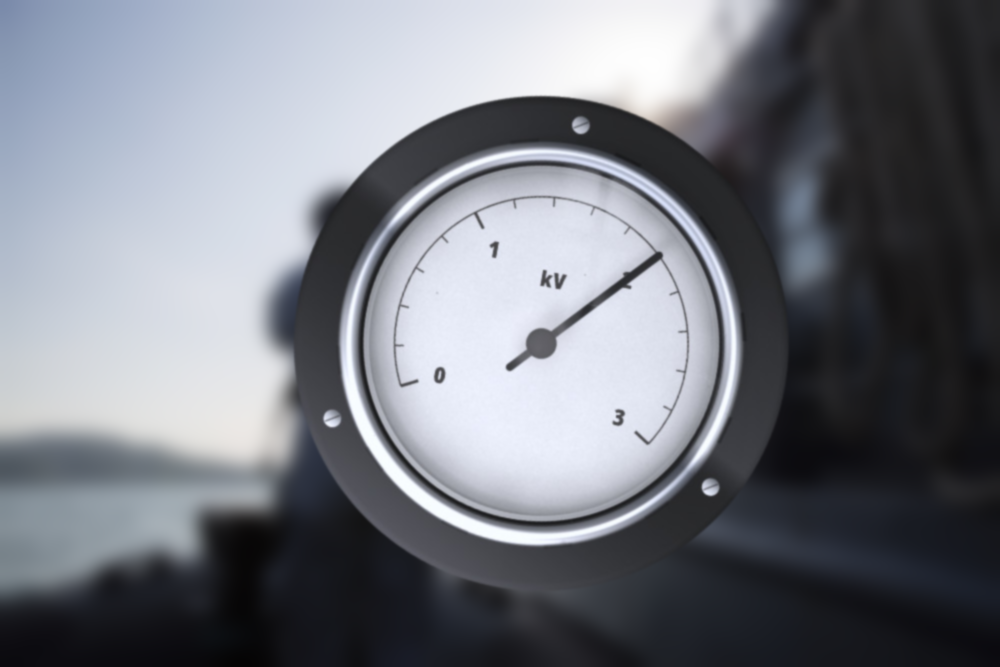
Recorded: 2 kV
